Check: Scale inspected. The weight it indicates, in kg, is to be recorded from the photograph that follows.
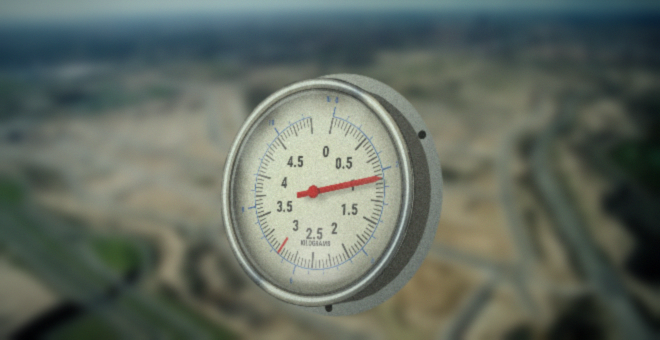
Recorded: 1 kg
